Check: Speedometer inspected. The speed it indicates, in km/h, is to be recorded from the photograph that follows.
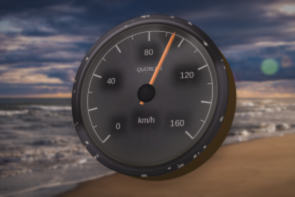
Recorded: 95 km/h
